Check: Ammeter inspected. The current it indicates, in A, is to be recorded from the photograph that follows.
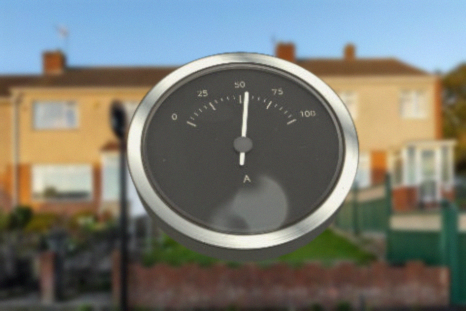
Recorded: 55 A
